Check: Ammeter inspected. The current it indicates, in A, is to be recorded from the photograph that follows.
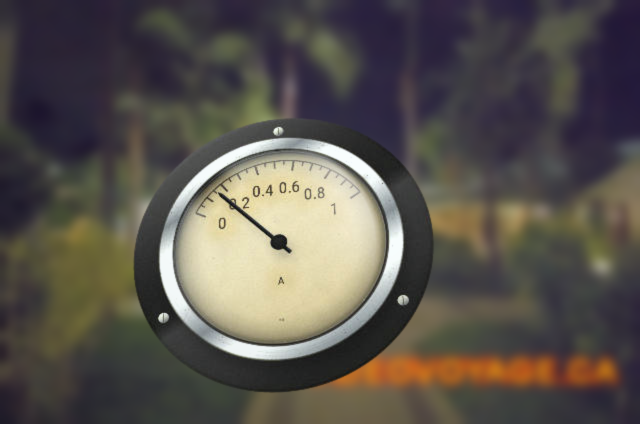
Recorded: 0.15 A
